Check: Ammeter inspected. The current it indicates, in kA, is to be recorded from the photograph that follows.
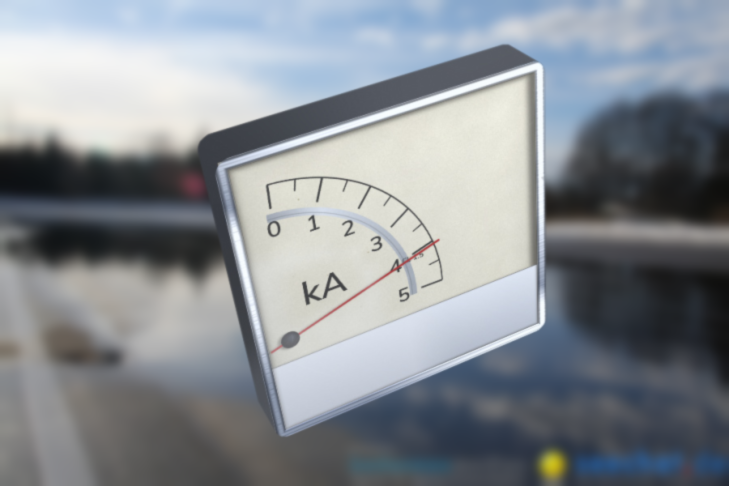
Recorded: 4 kA
